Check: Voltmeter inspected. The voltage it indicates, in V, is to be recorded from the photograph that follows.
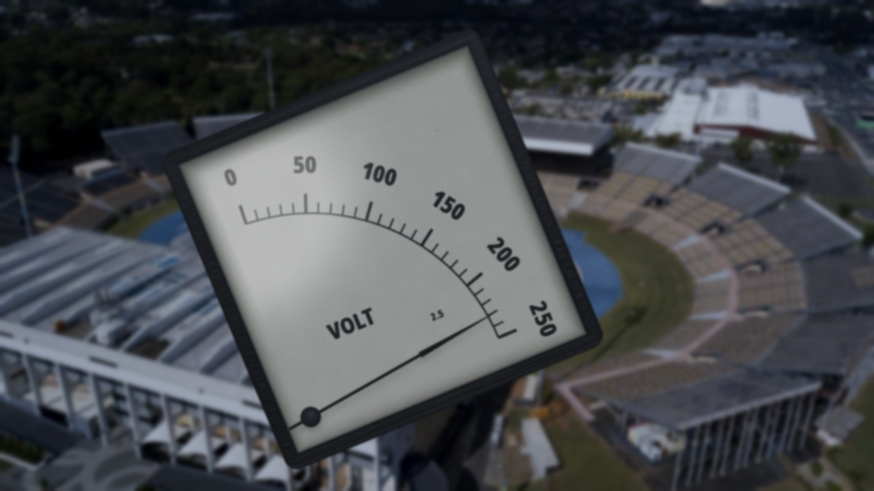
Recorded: 230 V
